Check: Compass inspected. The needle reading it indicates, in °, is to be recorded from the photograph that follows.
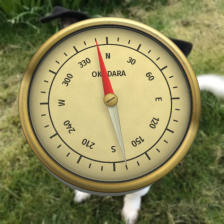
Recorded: 350 °
